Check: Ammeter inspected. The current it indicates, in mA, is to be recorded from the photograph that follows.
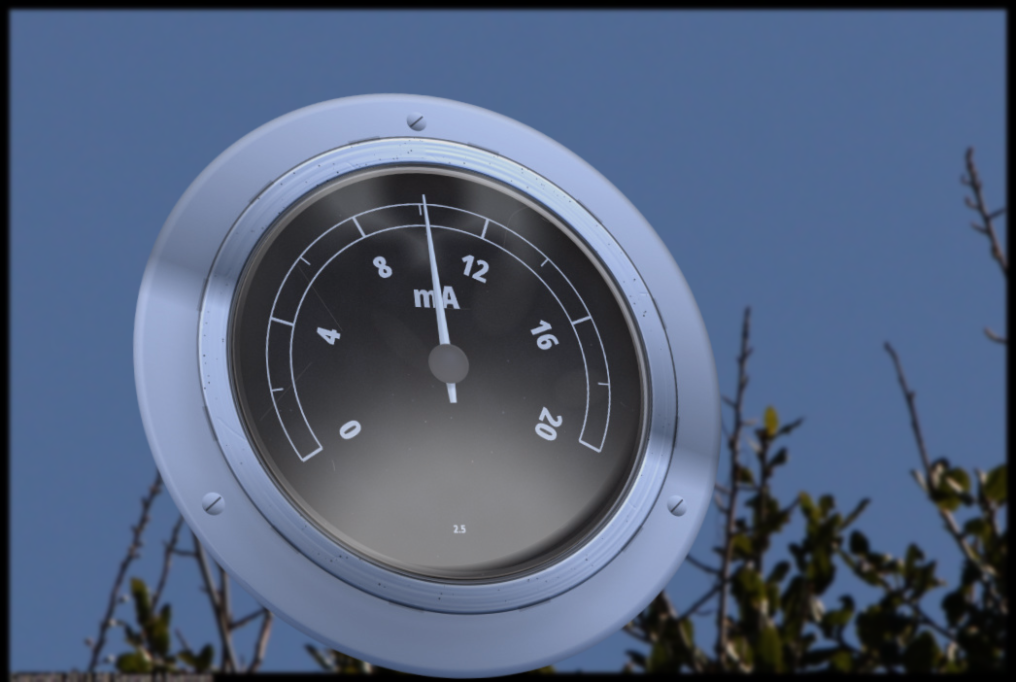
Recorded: 10 mA
